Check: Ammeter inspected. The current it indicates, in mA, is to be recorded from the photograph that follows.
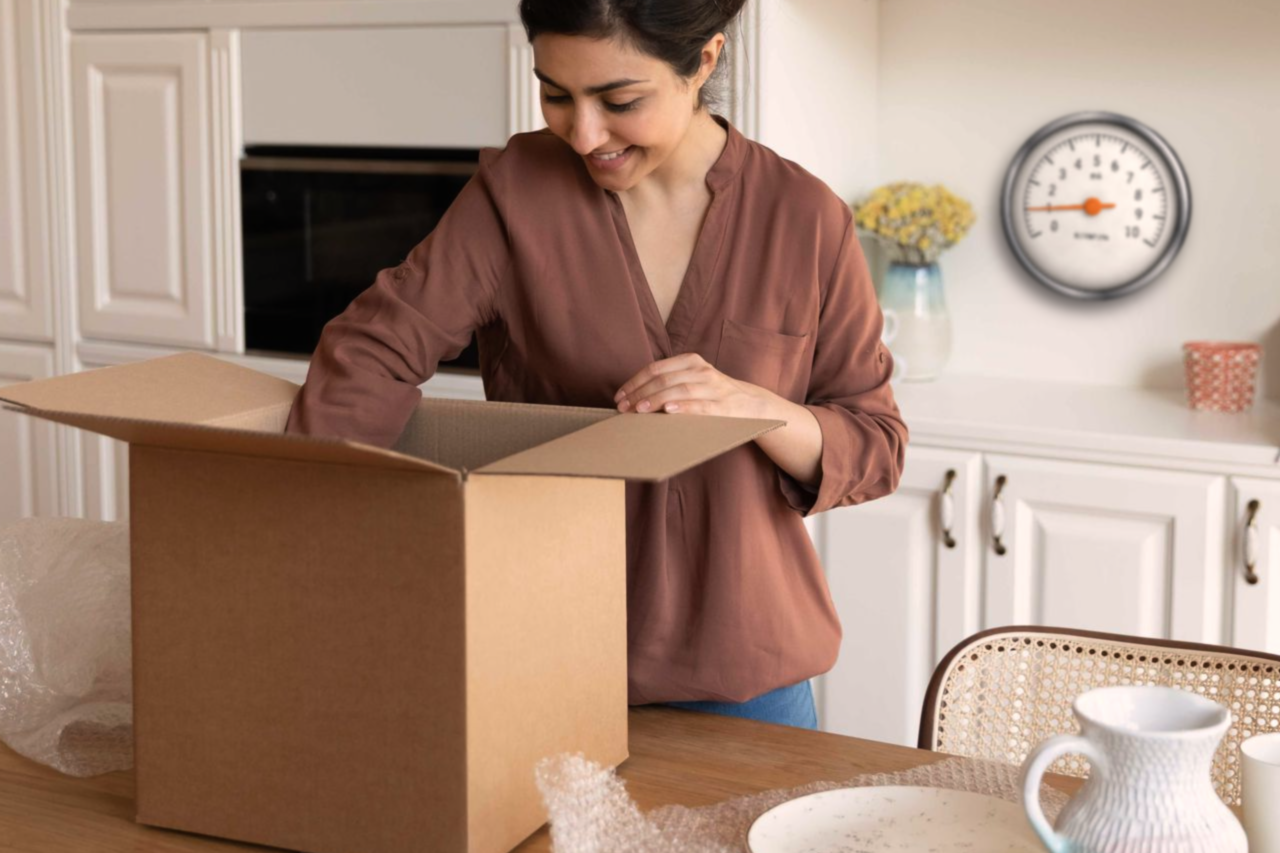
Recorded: 1 mA
